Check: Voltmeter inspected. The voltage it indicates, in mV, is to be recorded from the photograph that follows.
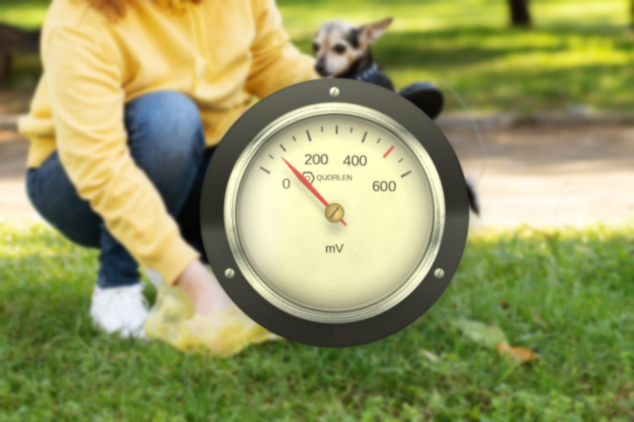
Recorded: 75 mV
